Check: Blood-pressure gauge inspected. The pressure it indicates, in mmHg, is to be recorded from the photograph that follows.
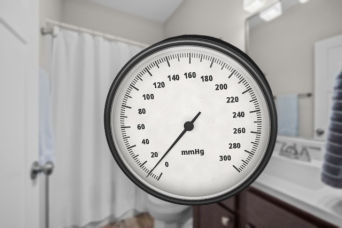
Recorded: 10 mmHg
